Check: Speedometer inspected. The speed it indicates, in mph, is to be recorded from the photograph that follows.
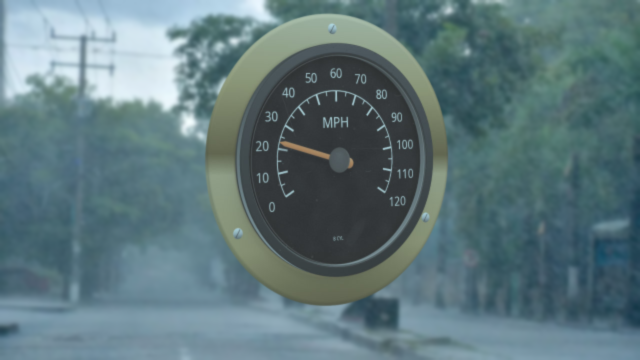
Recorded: 22.5 mph
